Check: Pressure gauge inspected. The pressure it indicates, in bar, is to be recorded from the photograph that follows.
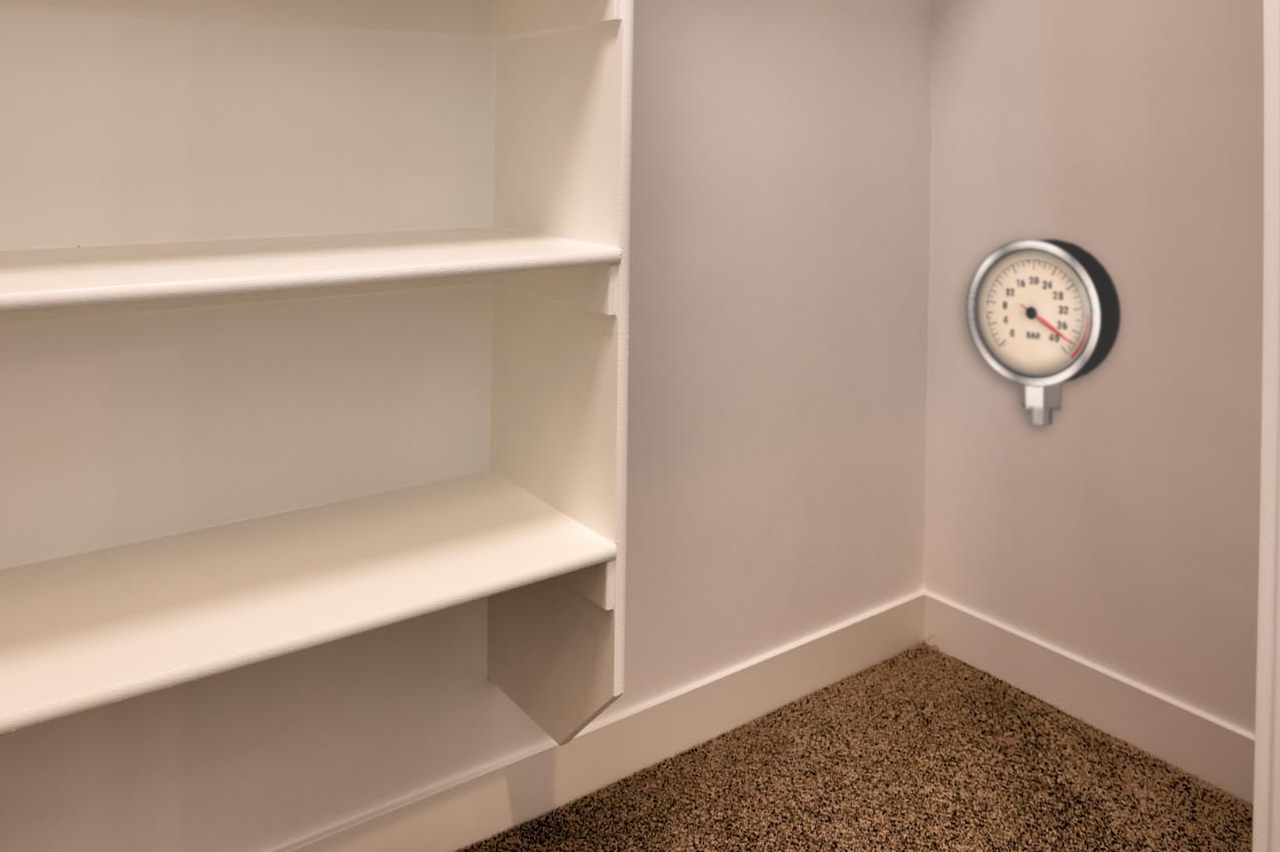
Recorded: 38 bar
